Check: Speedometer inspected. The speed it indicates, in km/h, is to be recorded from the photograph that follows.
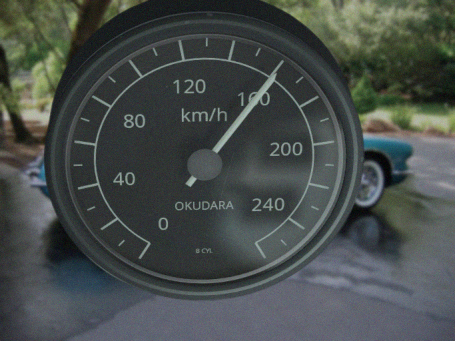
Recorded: 160 km/h
